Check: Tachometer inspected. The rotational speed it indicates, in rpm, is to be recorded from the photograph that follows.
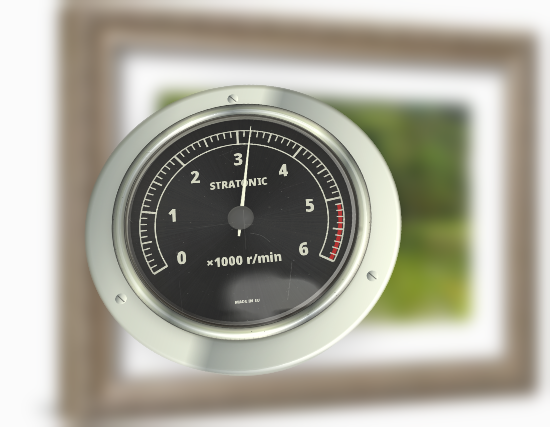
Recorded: 3200 rpm
